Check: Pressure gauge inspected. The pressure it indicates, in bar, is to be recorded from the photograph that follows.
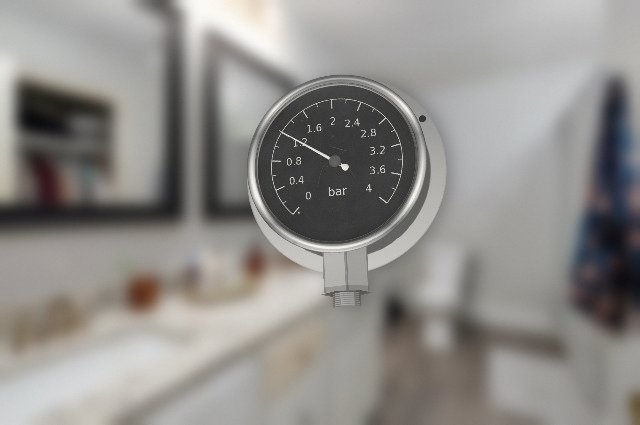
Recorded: 1.2 bar
